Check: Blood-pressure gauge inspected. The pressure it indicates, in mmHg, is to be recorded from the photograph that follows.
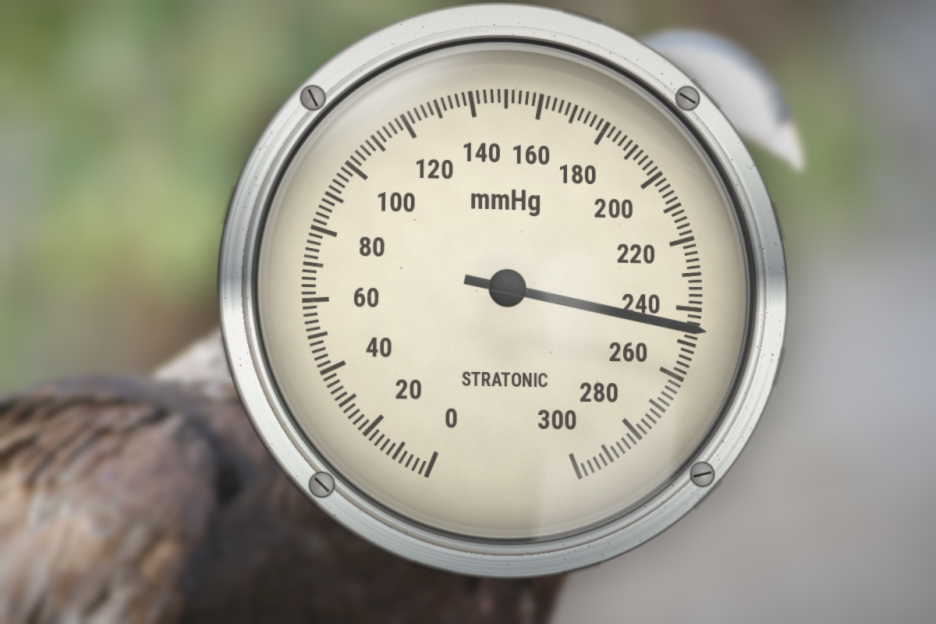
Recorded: 246 mmHg
